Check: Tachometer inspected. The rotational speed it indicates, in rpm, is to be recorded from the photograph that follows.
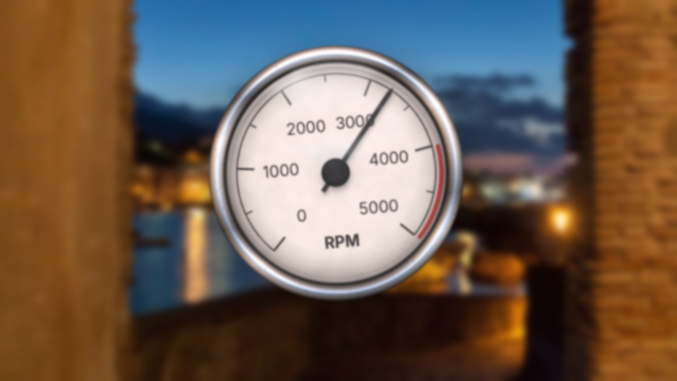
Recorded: 3250 rpm
